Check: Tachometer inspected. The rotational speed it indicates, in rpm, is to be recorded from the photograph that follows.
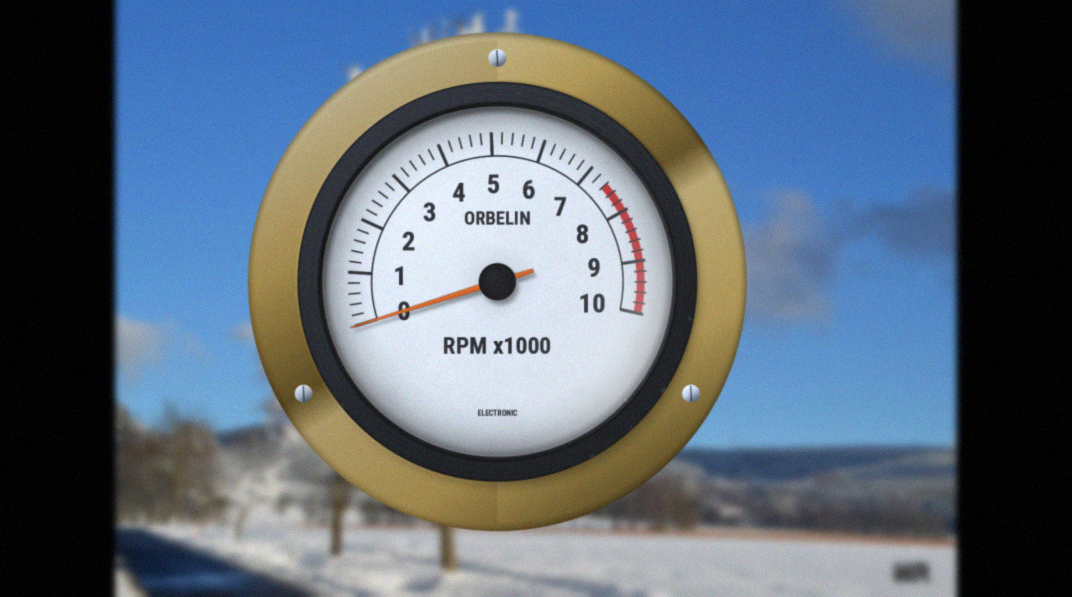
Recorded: 0 rpm
